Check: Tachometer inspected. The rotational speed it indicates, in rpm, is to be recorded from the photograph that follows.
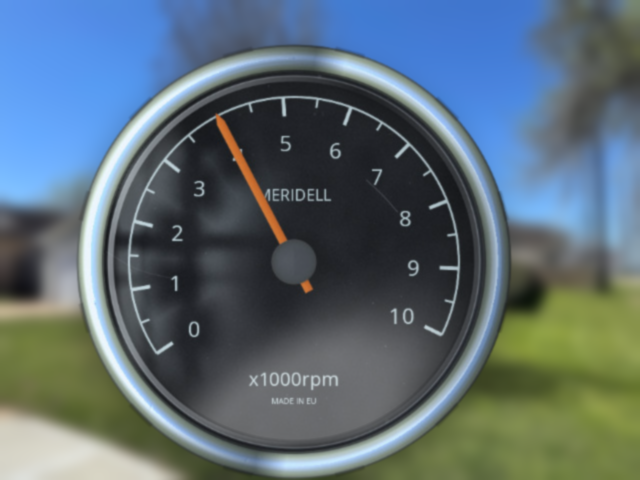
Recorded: 4000 rpm
